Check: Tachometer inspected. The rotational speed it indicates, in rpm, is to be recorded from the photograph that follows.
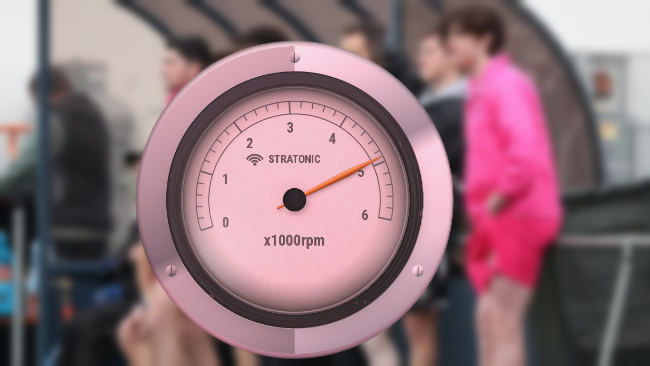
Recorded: 4900 rpm
